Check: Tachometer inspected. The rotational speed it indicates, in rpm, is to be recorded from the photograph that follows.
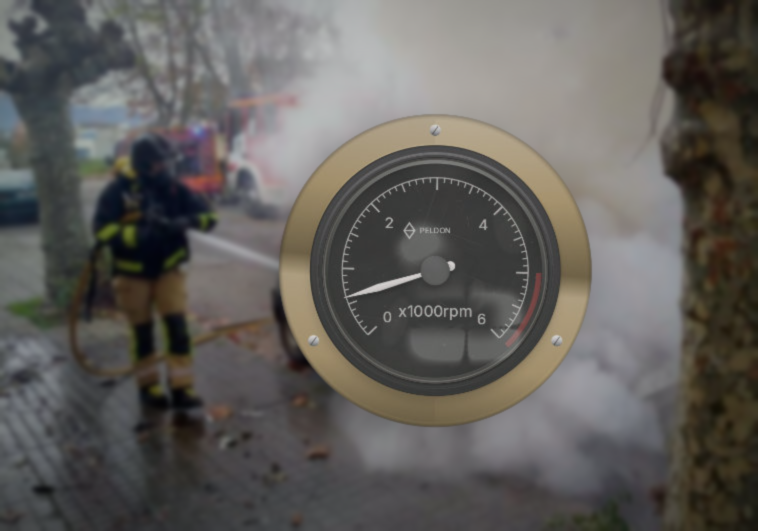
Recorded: 600 rpm
